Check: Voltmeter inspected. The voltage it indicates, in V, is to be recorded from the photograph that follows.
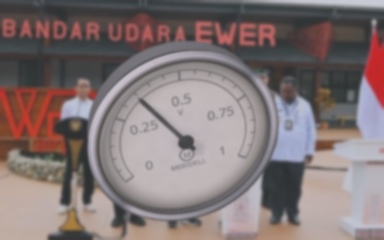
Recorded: 0.35 V
